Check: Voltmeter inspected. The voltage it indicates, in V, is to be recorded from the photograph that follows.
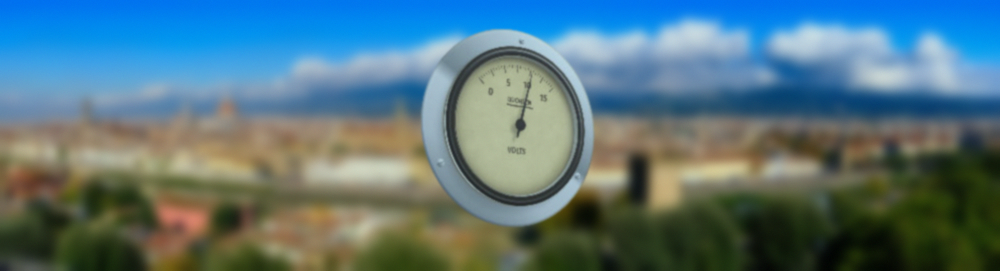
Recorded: 10 V
